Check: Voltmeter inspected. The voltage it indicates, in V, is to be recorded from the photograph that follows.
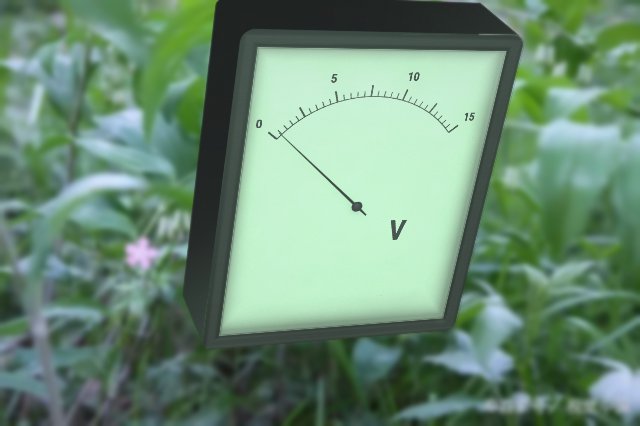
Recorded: 0.5 V
